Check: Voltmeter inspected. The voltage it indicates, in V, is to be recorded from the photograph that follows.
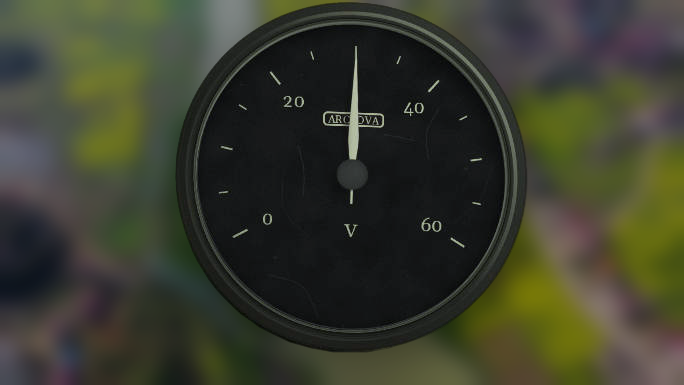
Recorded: 30 V
